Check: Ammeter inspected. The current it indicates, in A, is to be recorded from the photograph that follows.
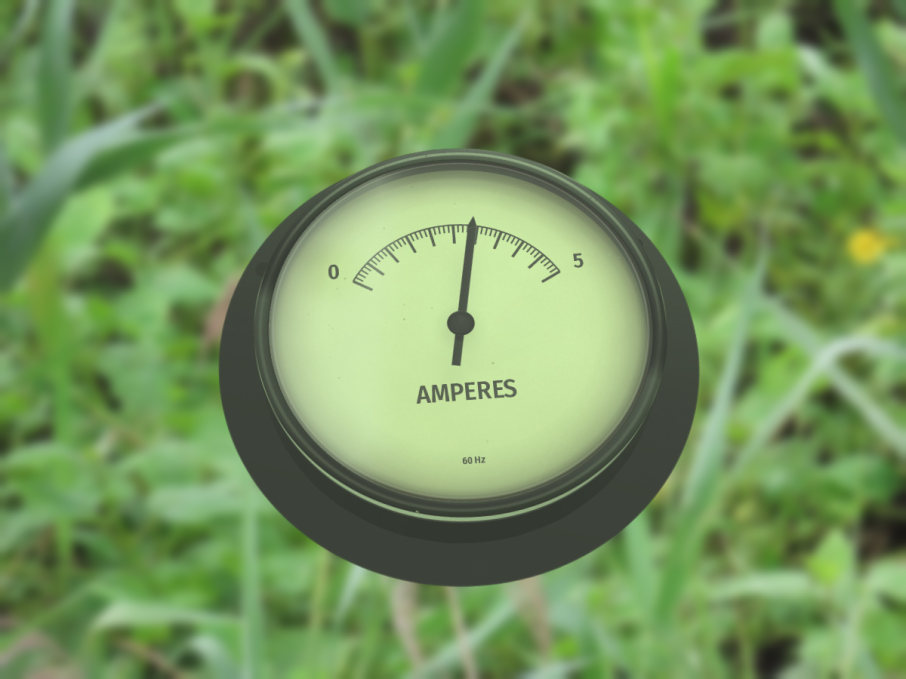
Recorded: 2.9 A
